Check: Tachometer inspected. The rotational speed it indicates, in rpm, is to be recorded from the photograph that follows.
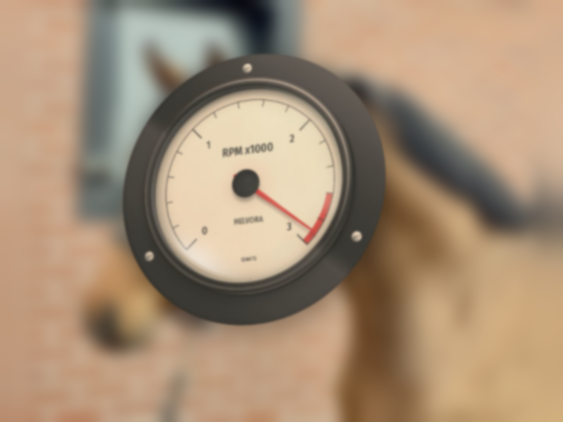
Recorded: 2900 rpm
